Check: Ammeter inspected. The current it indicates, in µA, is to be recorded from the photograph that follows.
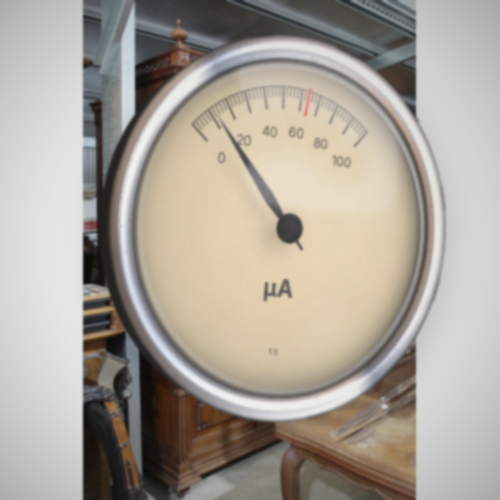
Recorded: 10 µA
